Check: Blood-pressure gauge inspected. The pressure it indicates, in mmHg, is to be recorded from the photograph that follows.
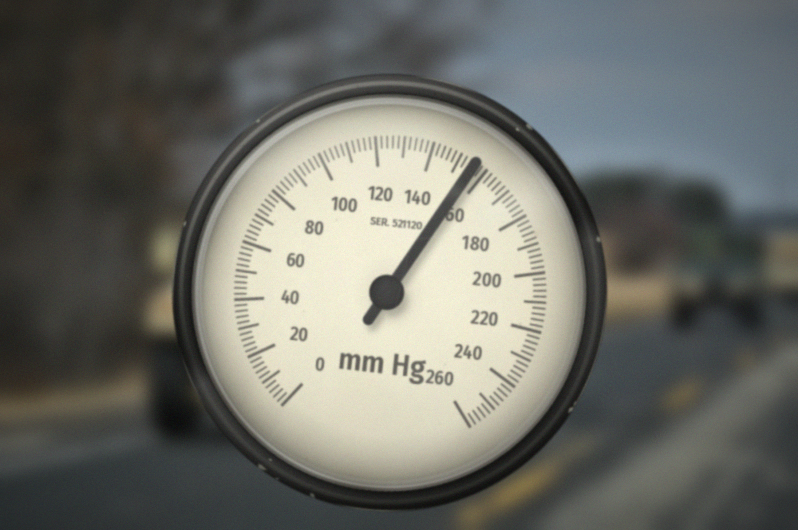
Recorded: 156 mmHg
